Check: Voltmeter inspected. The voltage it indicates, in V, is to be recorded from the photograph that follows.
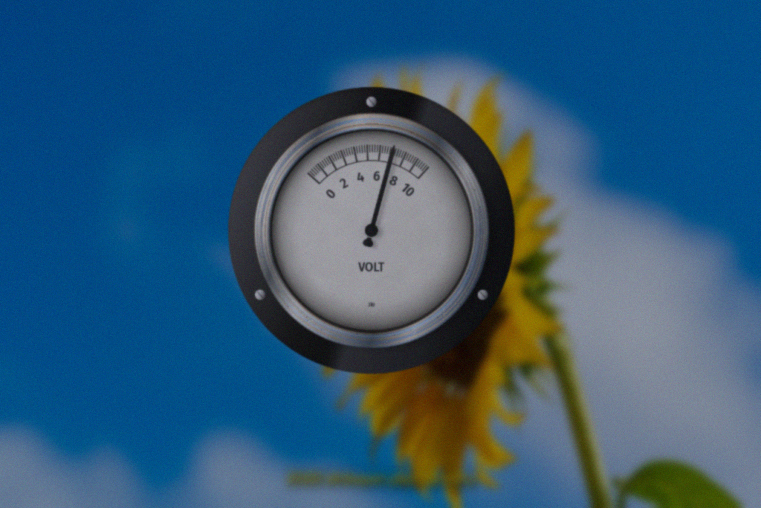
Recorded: 7 V
